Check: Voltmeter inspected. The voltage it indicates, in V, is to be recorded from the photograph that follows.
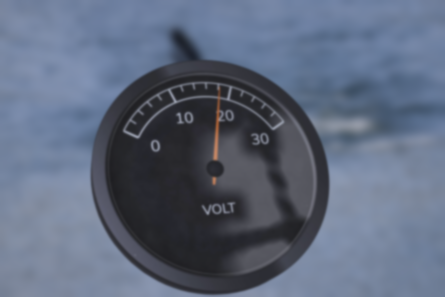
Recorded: 18 V
